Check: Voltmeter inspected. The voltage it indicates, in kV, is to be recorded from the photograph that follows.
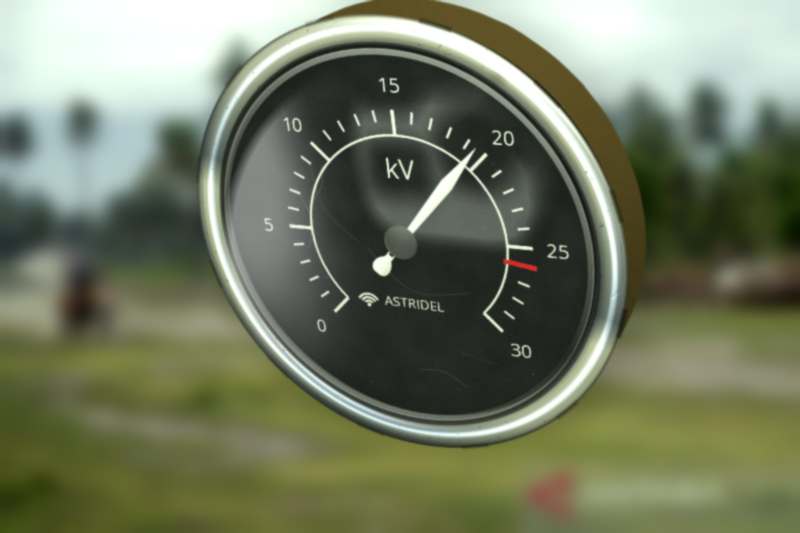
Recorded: 19.5 kV
